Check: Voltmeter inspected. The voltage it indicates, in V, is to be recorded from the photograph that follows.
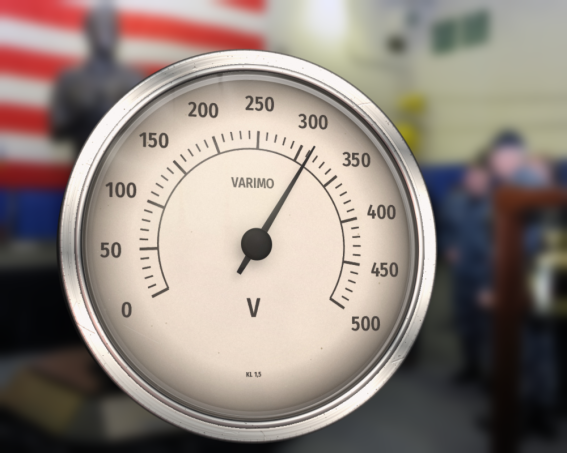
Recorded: 310 V
